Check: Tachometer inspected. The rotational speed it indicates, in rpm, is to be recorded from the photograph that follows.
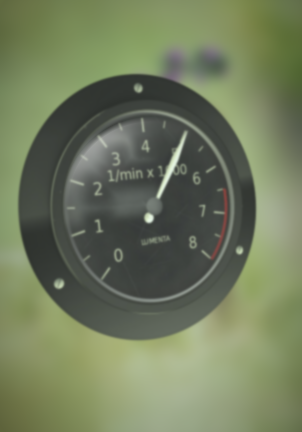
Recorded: 5000 rpm
